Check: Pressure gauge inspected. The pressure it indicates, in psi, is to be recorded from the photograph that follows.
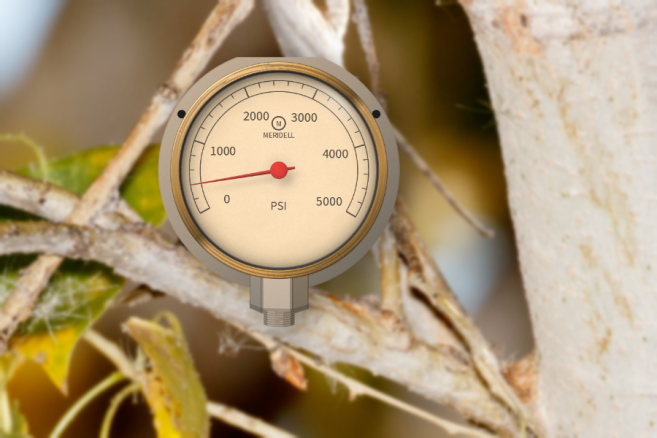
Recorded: 400 psi
